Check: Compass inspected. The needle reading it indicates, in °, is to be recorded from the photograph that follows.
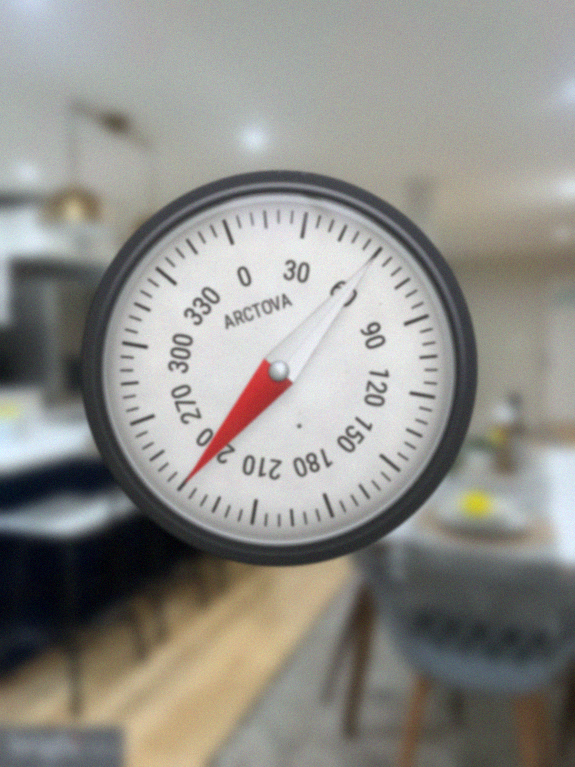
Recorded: 240 °
